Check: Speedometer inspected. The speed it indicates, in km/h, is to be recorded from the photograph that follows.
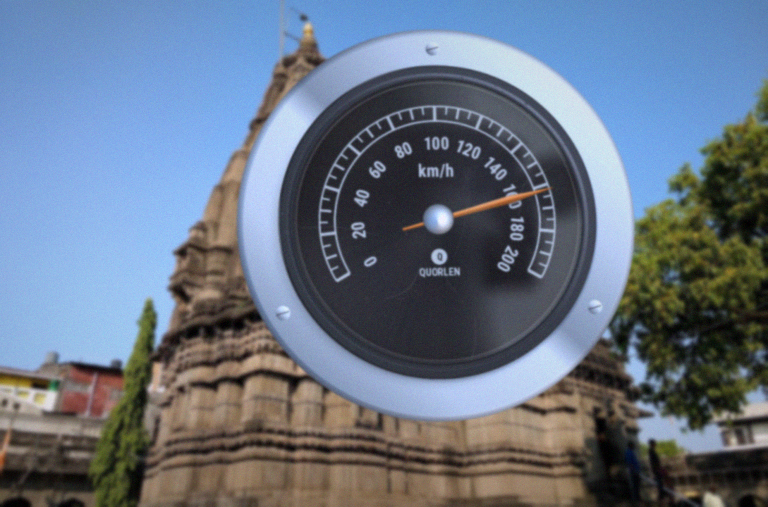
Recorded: 162.5 km/h
